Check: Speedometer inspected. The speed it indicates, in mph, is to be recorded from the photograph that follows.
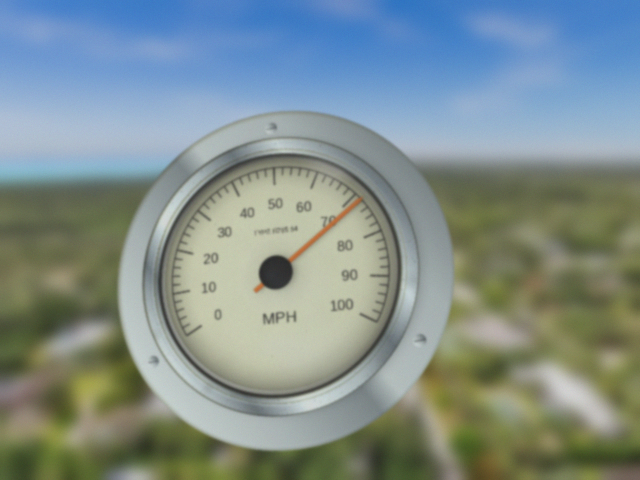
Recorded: 72 mph
